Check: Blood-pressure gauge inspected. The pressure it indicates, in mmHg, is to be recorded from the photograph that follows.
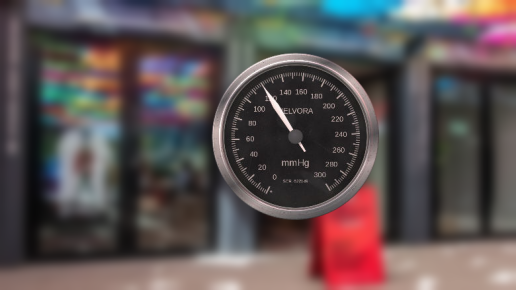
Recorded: 120 mmHg
